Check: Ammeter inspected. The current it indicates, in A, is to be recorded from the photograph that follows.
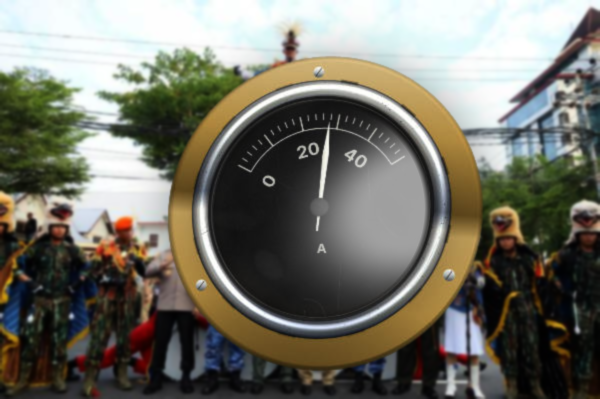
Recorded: 28 A
